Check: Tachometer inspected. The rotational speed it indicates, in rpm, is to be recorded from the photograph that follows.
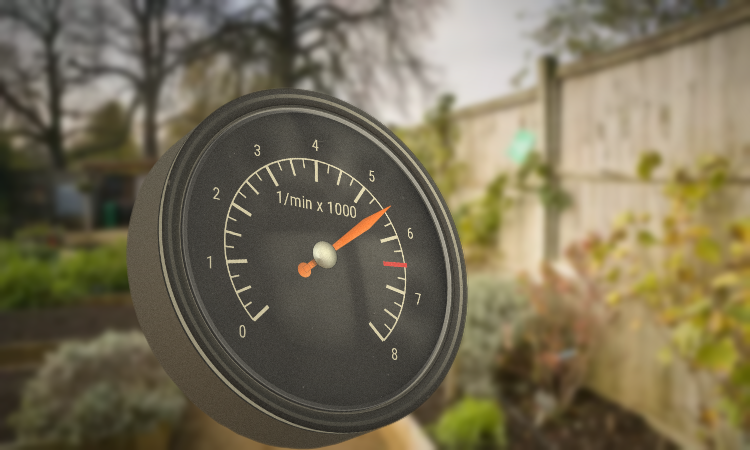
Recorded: 5500 rpm
